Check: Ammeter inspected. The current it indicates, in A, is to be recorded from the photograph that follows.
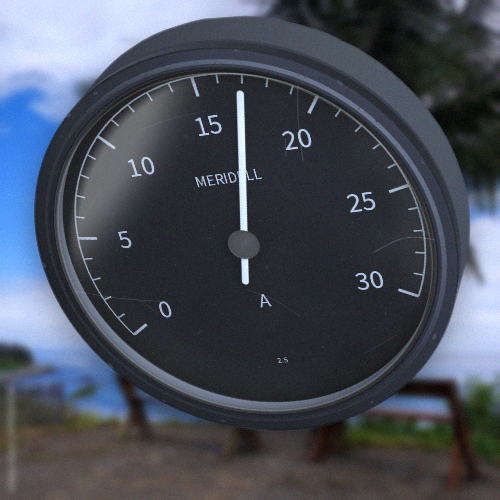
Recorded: 17 A
